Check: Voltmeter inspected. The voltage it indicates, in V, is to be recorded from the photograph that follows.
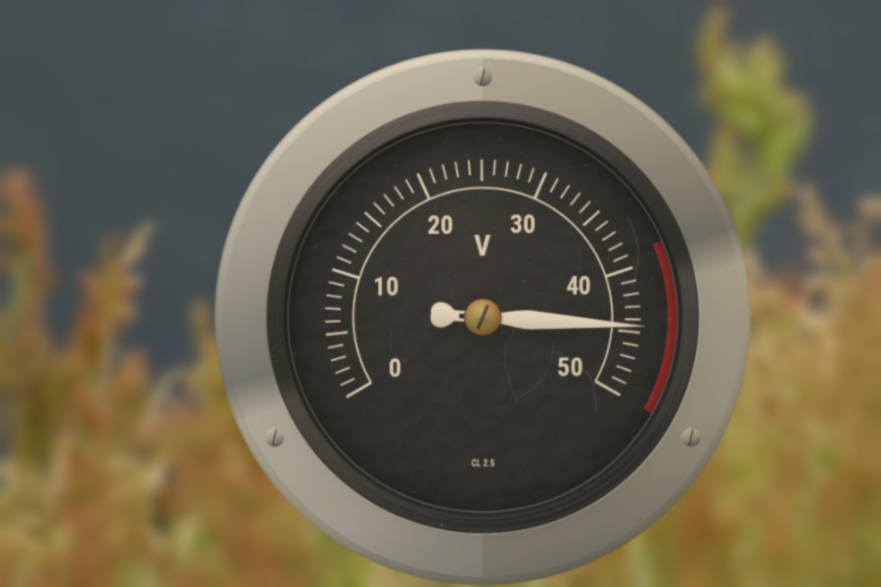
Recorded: 44.5 V
